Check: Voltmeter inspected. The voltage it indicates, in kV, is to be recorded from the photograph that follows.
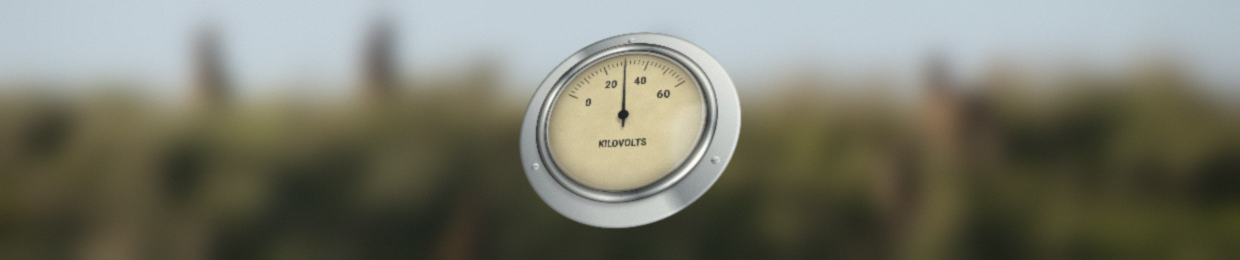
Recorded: 30 kV
